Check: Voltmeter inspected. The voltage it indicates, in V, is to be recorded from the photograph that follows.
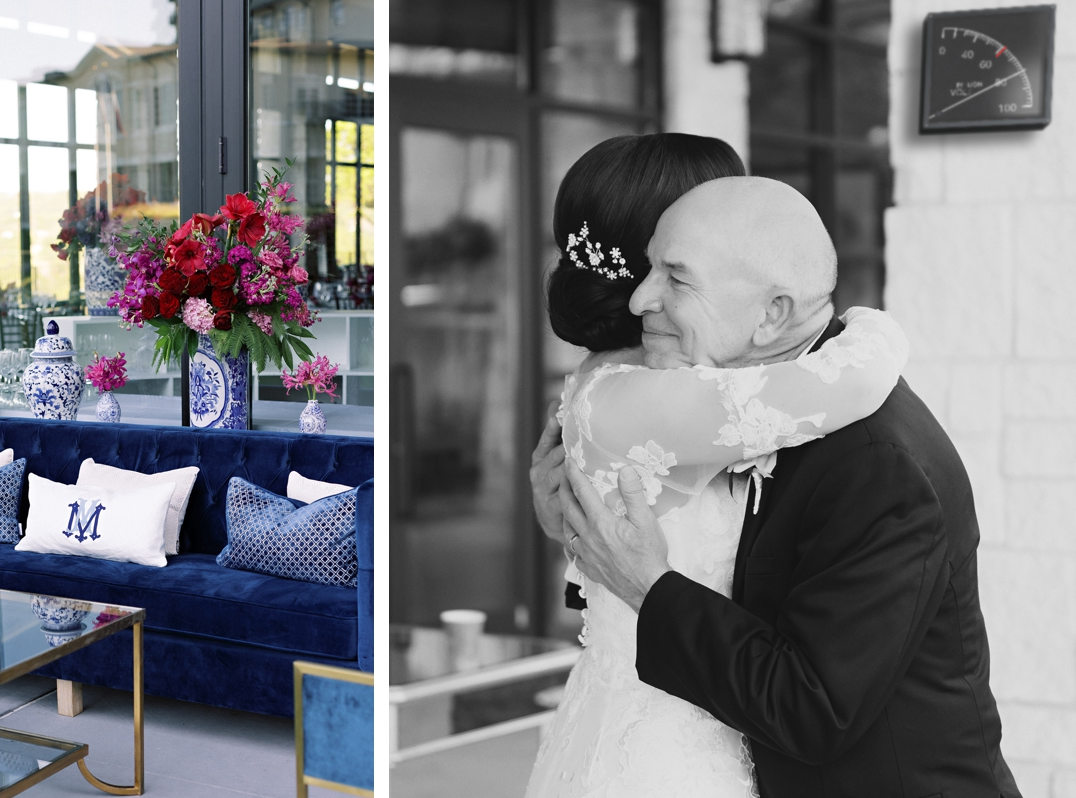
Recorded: 80 V
